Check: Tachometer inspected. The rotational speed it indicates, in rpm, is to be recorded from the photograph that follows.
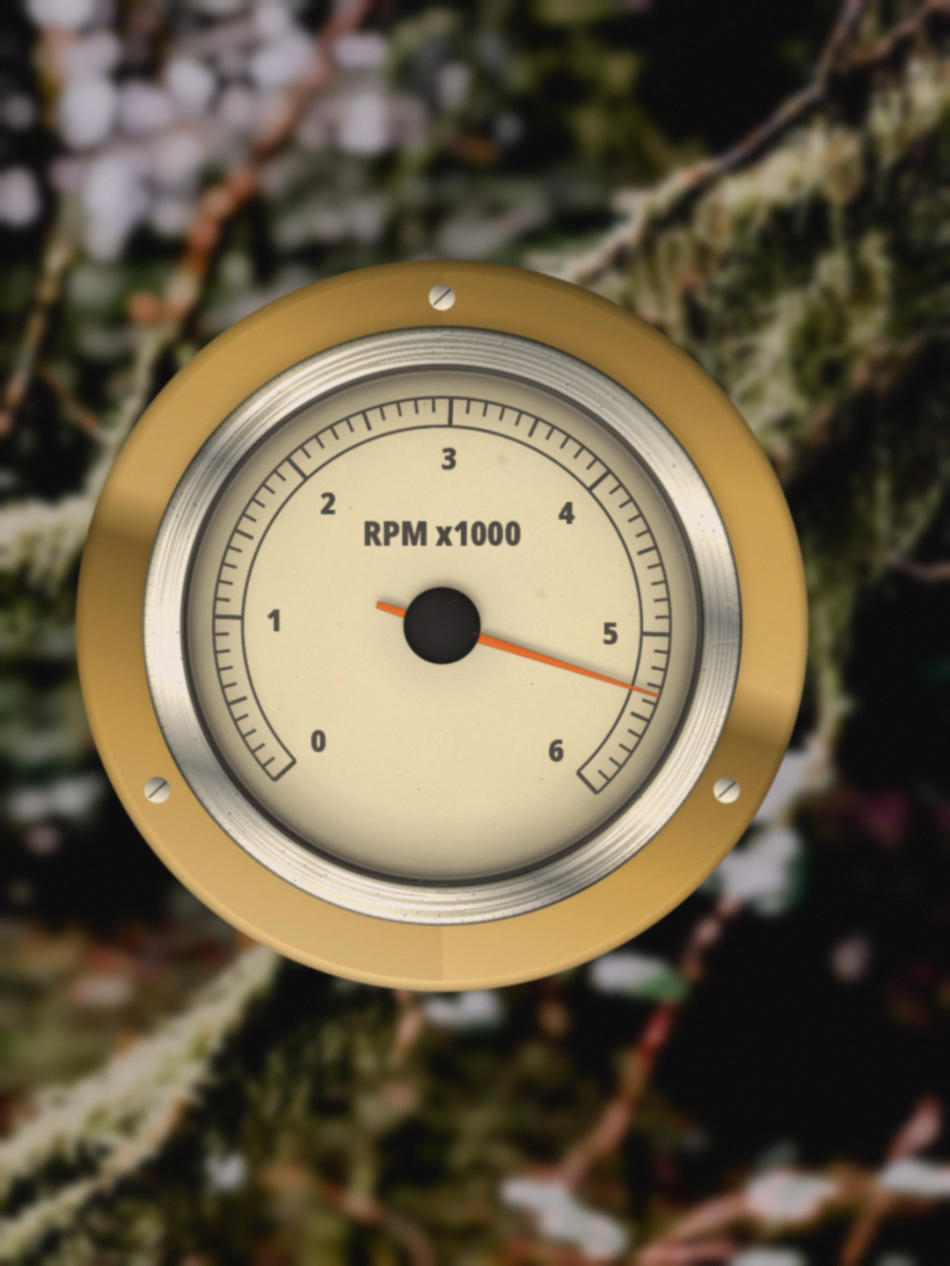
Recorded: 5350 rpm
